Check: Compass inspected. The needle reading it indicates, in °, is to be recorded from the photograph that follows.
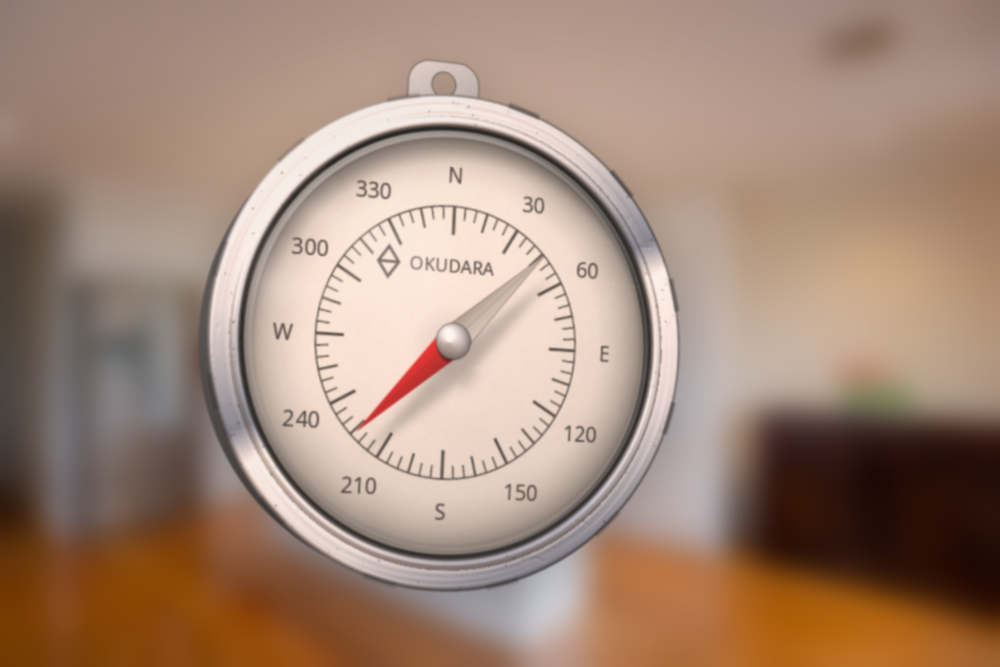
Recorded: 225 °
